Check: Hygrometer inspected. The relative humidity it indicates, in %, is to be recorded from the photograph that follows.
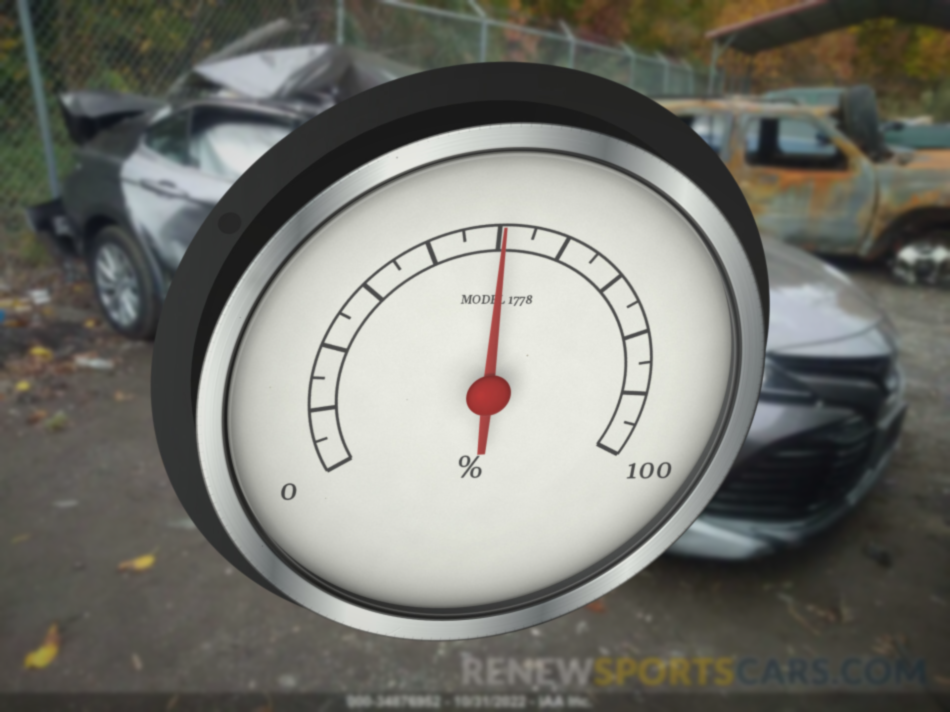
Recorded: 50 %
